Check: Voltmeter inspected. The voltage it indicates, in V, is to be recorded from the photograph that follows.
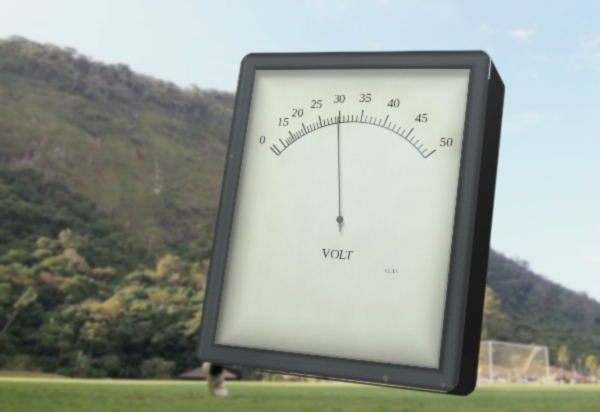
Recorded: 30 V
